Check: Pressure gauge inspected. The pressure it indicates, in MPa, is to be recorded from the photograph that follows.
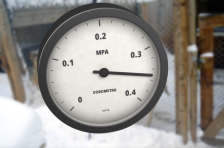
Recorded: 0.35 MPa
